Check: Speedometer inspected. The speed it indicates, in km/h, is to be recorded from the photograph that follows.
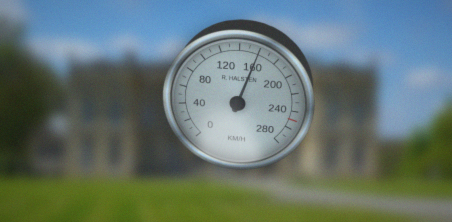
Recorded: 160 km/h
